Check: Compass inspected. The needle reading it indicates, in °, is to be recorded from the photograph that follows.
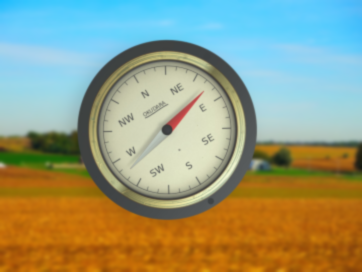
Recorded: 75 °
